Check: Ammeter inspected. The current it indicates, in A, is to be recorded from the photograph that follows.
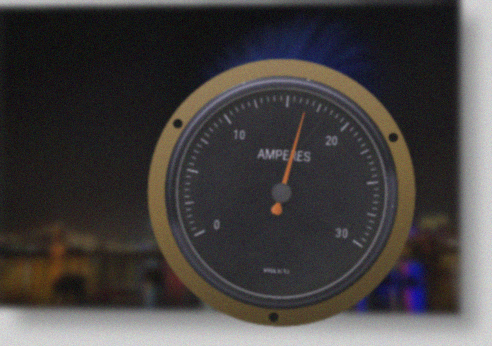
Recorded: 16.5 A
